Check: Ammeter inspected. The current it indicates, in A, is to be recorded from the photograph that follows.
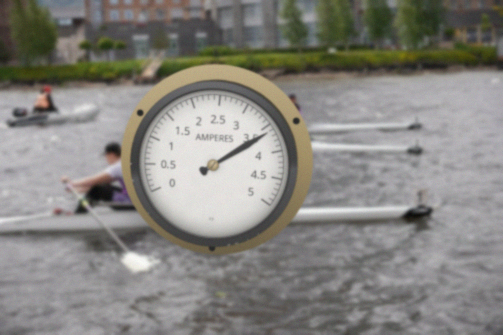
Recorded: 3.6 A
